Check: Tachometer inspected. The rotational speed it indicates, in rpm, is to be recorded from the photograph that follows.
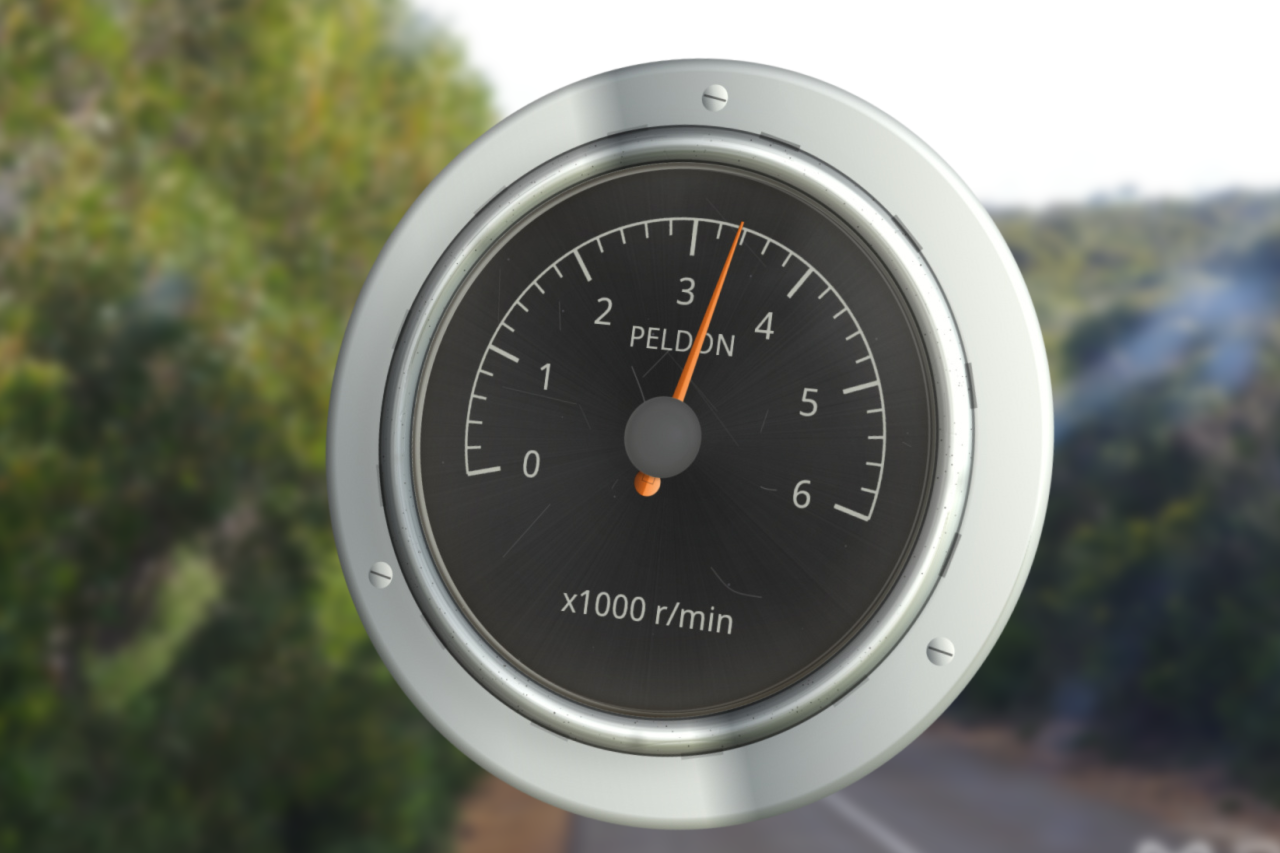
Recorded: 3400 rpm
